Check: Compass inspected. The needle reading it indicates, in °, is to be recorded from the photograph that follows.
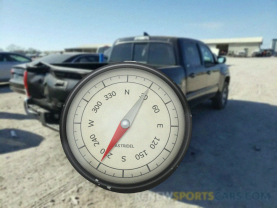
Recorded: 210 °
